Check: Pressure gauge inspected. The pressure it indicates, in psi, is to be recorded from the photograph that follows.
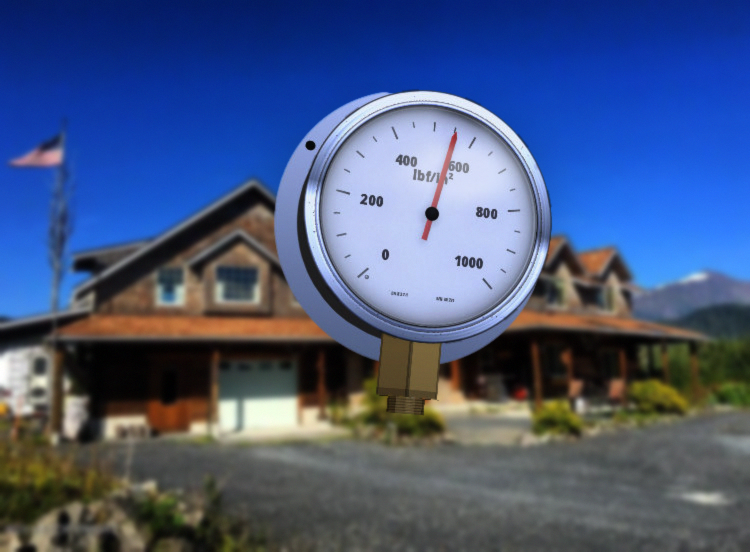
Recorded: 550 psi
